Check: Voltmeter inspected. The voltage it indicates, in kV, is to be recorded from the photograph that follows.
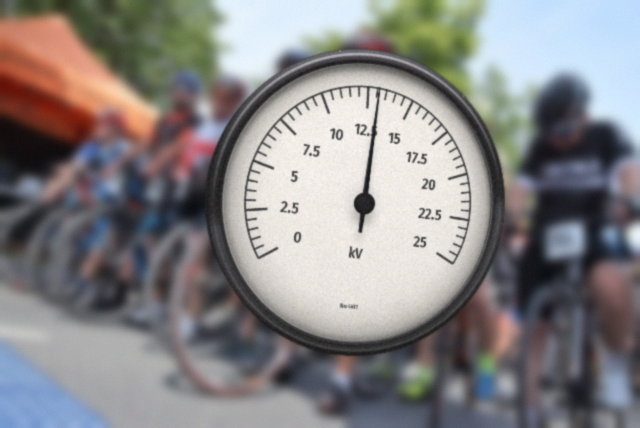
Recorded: 13 kV
